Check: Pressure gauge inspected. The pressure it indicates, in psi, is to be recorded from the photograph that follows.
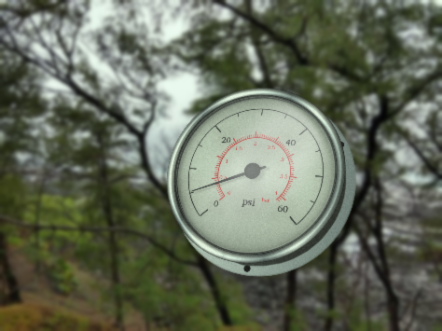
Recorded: 5 psi
